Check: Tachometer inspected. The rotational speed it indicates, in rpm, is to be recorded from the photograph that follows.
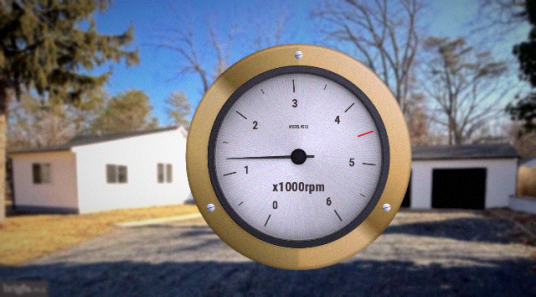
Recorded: 1250 rpm
